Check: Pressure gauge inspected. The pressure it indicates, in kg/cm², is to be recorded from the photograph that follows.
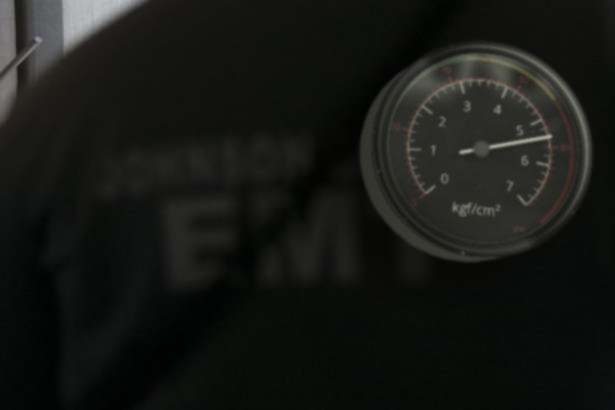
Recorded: 5.4 kg/cm²
